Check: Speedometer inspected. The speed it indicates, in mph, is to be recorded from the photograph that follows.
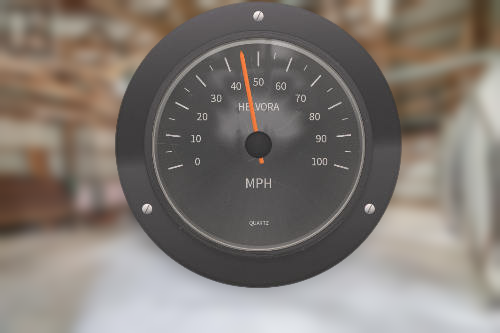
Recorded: 45 mph
